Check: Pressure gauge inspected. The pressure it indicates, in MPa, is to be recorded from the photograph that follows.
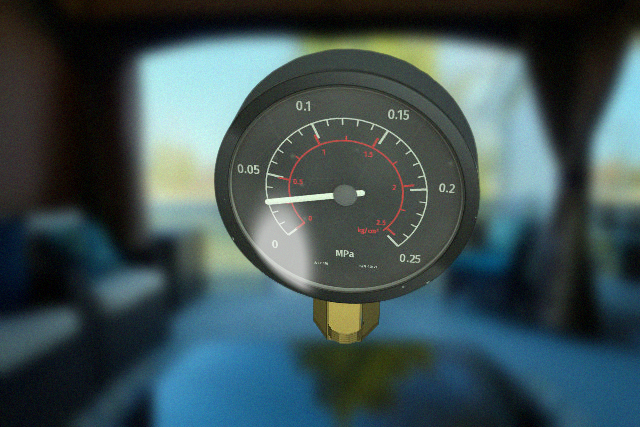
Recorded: 0.03 MPa
